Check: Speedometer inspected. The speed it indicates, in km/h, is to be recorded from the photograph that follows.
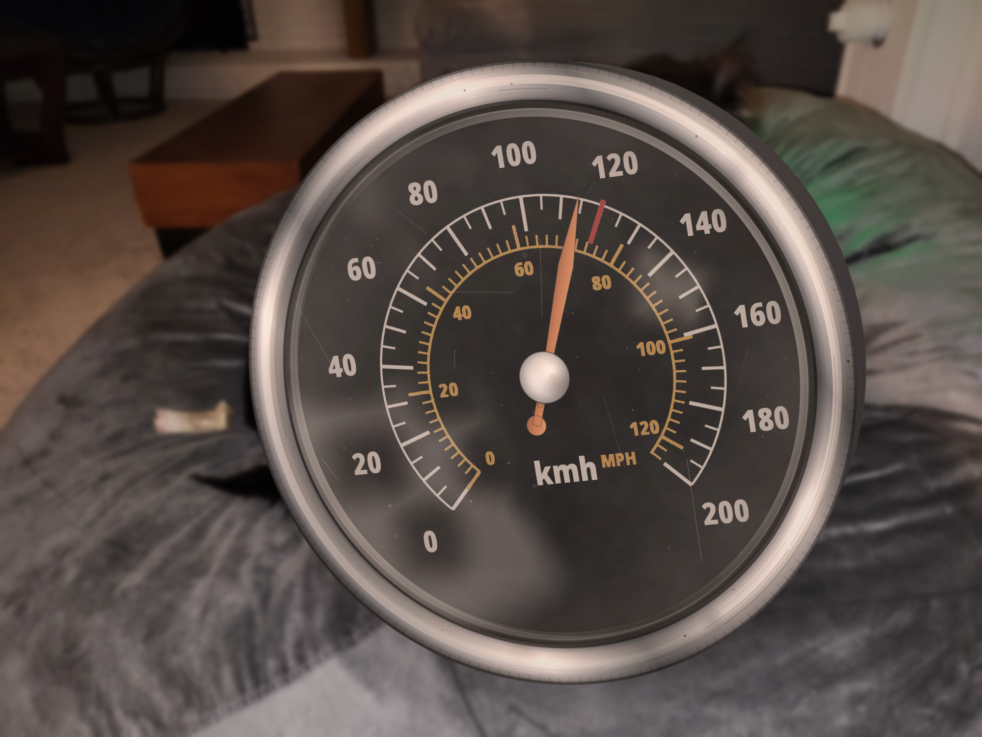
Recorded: 115 km/h
